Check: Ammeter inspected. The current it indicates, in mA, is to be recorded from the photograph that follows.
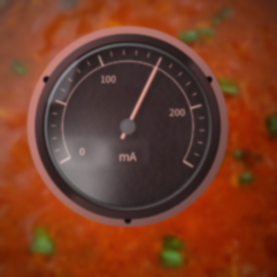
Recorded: 150 mA
